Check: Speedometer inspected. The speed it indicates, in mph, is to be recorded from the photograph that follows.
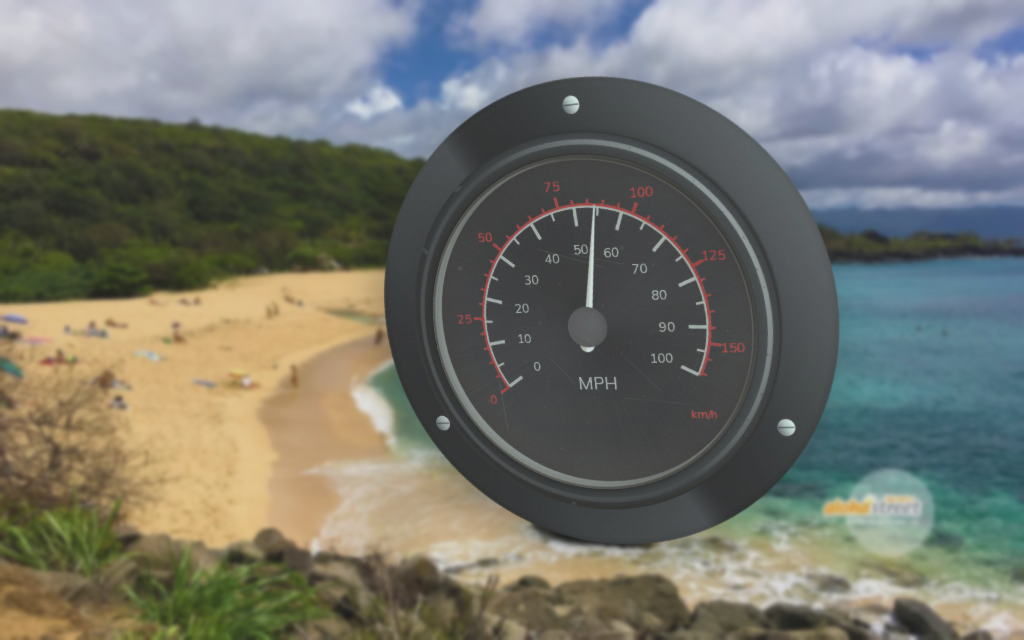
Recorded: 55 mph
